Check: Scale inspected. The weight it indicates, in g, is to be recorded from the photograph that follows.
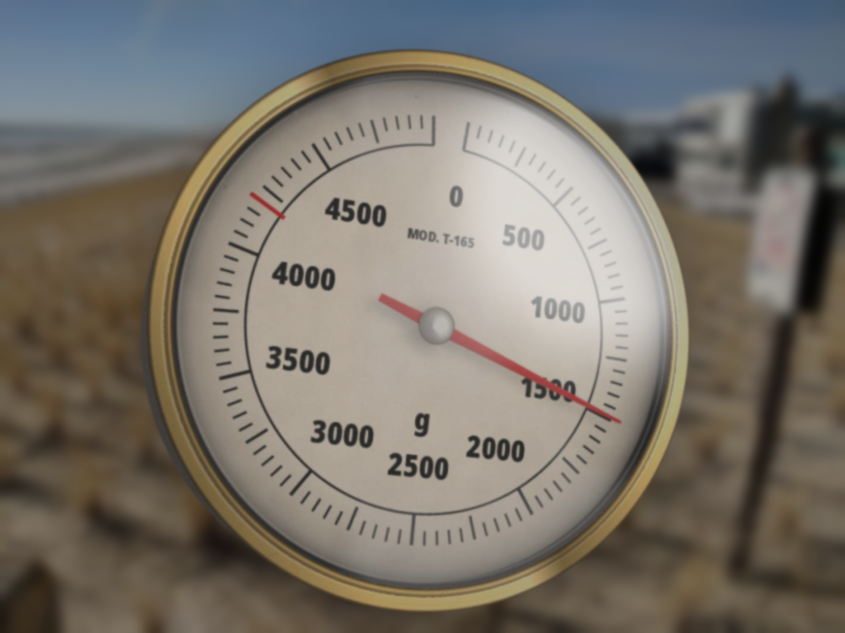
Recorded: 1500 g
